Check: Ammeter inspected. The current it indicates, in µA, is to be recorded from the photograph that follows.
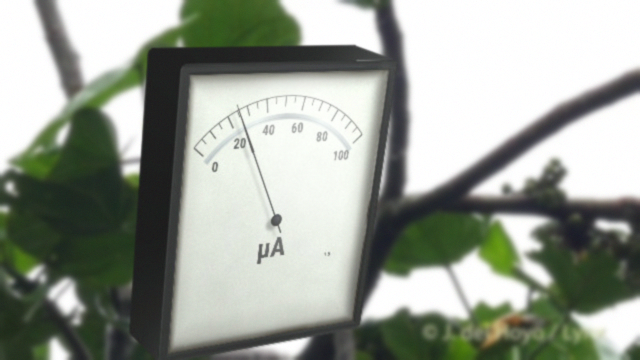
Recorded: 25 µA
